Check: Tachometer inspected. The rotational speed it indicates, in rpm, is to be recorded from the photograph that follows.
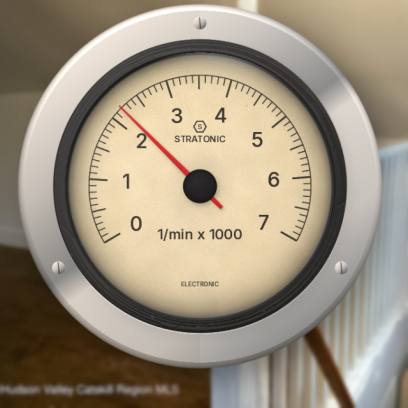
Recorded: 2200 rpm
